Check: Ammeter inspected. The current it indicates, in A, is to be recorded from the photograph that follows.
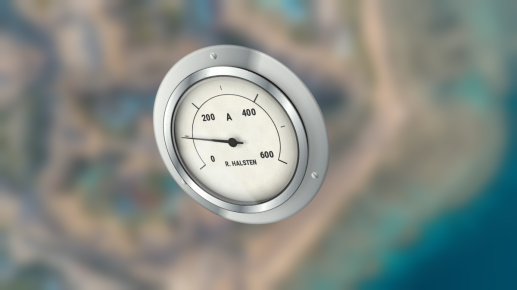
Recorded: 100 A
